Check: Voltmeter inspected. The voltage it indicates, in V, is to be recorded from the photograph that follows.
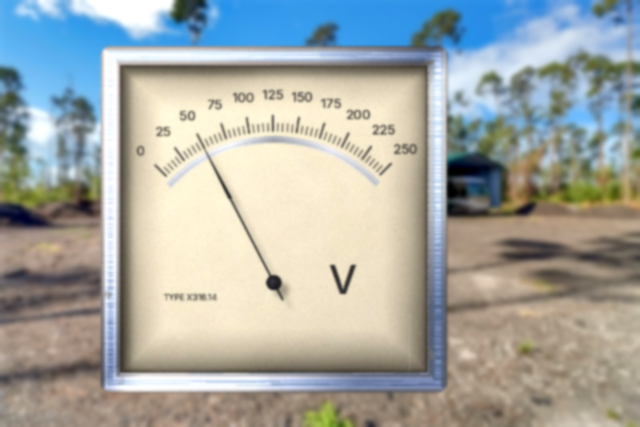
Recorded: 50 V
